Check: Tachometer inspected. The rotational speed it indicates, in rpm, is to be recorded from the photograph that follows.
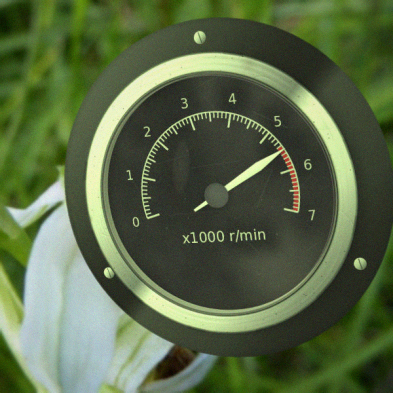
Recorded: 5500 rpm
